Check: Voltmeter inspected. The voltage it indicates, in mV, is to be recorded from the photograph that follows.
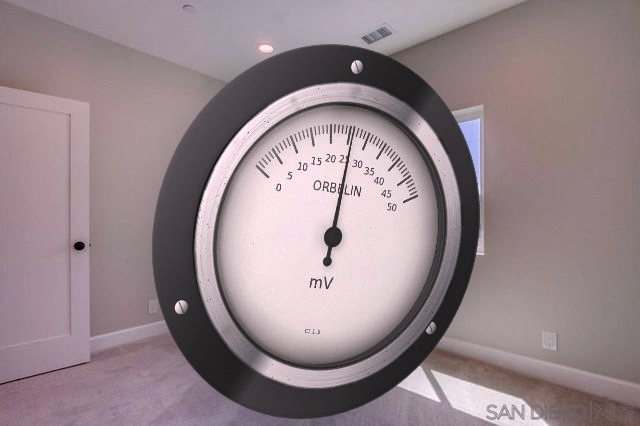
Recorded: 25 mV
